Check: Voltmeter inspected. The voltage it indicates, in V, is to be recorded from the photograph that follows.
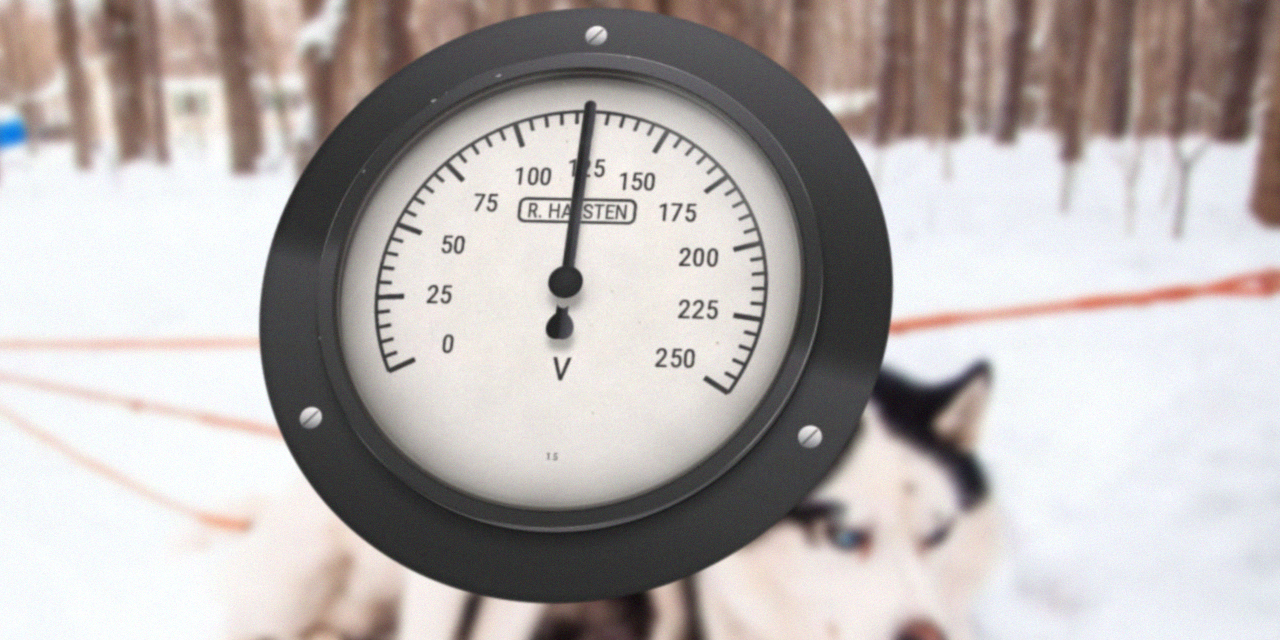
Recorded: 125 V
